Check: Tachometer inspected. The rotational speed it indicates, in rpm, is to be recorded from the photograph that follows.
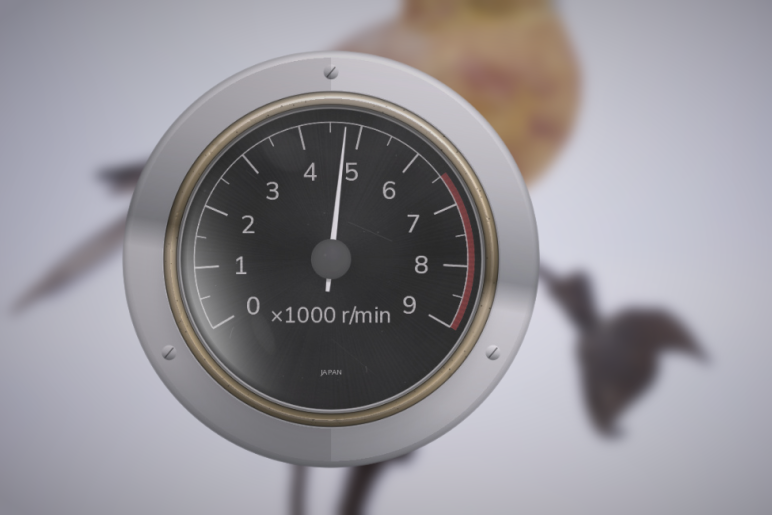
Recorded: 4750 rpm
